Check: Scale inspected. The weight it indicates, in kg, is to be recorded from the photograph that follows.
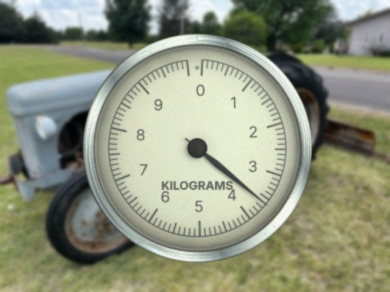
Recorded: 3.6 kg
